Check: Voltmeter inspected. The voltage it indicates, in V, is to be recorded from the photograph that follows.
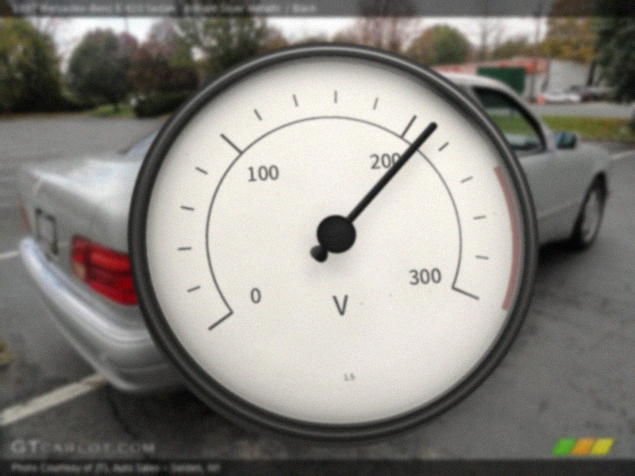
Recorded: 210 V
